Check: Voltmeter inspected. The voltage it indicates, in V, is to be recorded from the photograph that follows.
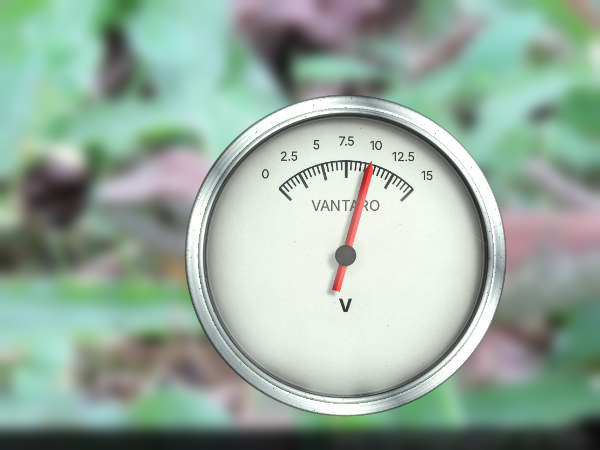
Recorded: 10 V
